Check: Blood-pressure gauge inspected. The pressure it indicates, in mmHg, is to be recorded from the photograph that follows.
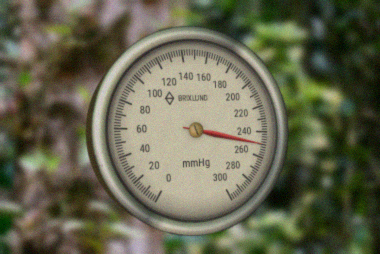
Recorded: 250 mmHg
